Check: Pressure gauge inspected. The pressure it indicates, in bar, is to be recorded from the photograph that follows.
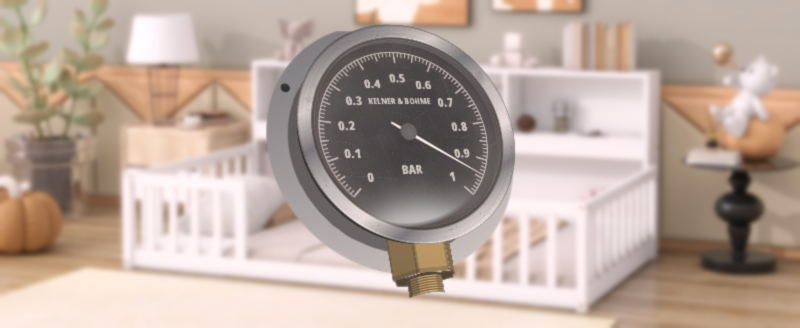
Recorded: 0.95 bar
